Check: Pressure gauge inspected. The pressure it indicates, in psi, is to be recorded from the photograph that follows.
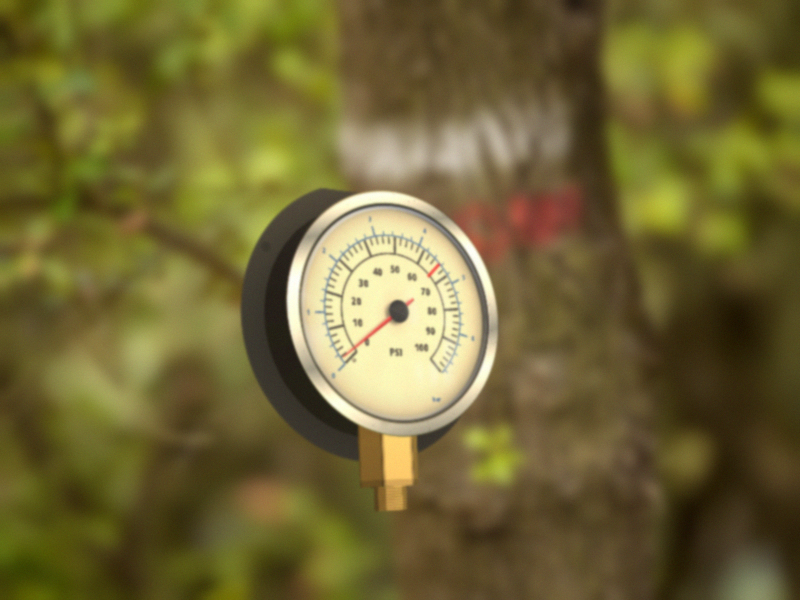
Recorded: 2 psi
